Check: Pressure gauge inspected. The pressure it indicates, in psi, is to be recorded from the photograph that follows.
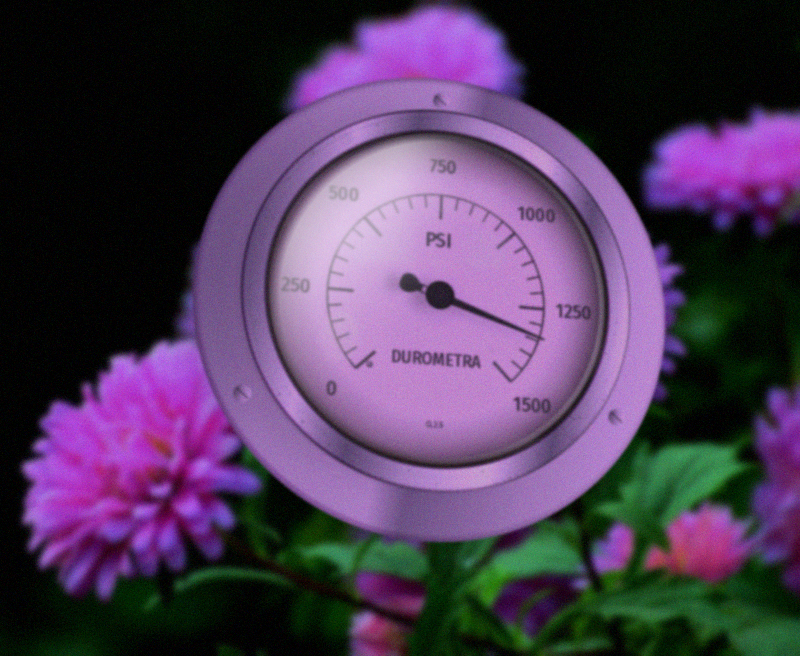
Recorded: 1350 psi
